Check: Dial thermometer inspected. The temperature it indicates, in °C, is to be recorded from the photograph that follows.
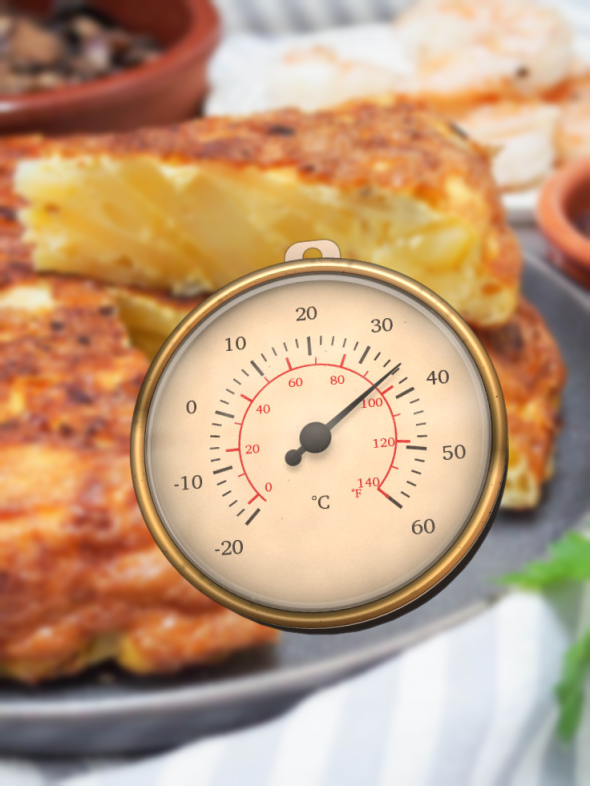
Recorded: 36 °C
